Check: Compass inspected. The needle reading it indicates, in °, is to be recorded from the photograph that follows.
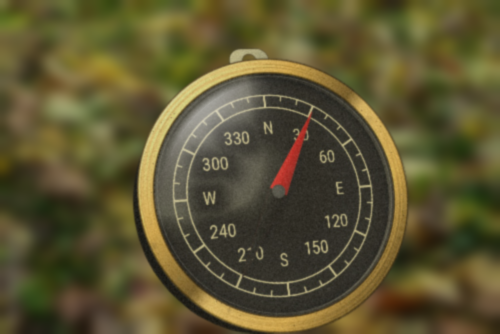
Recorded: 30 °
